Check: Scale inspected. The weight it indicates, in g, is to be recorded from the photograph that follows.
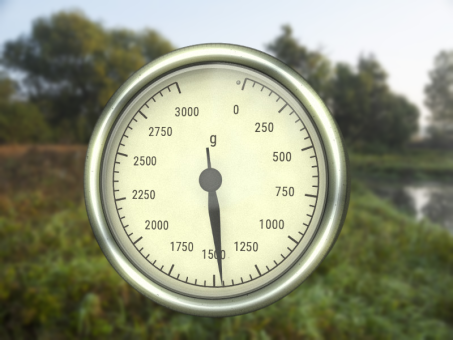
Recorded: 1450 g
